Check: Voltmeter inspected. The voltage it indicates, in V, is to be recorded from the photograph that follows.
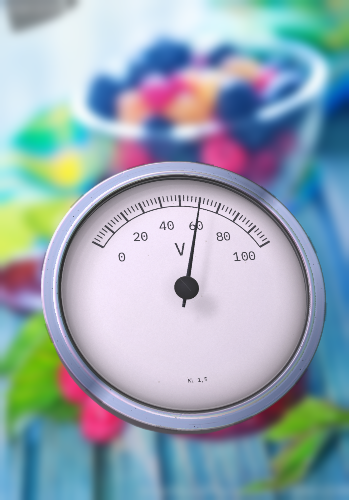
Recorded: 60 V
